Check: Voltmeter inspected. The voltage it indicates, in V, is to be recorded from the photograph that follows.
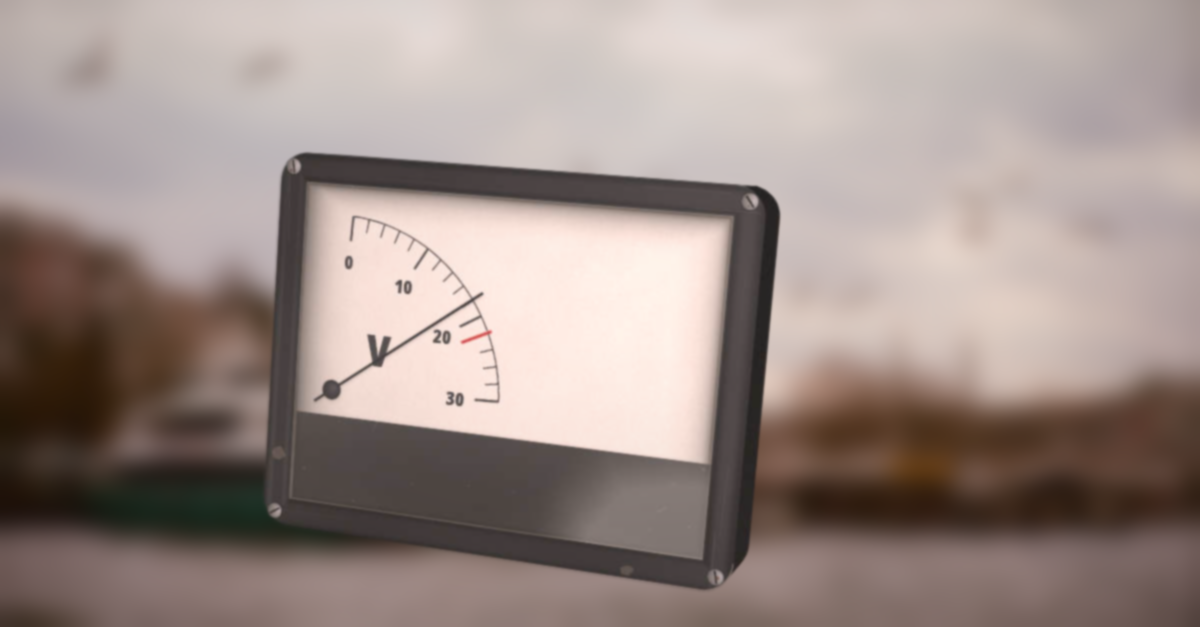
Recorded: 18 V
